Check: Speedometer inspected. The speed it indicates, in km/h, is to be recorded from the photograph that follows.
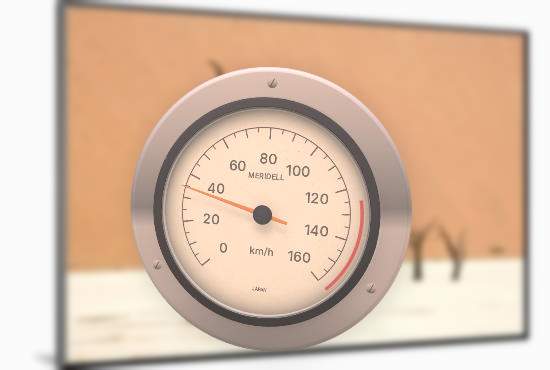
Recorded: 35 km/h
